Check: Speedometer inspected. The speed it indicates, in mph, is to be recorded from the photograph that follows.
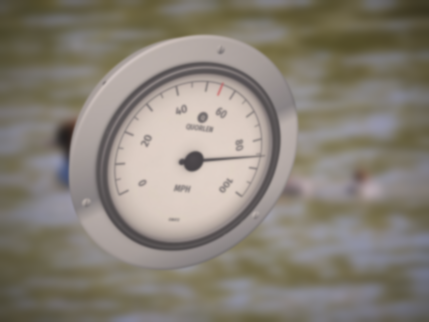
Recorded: 85 mph
